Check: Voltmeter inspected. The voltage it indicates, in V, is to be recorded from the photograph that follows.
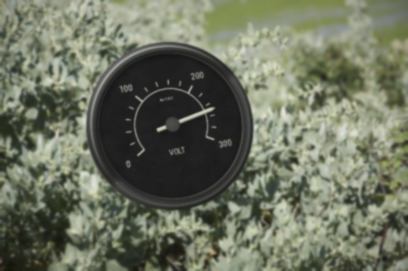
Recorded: 250 V
